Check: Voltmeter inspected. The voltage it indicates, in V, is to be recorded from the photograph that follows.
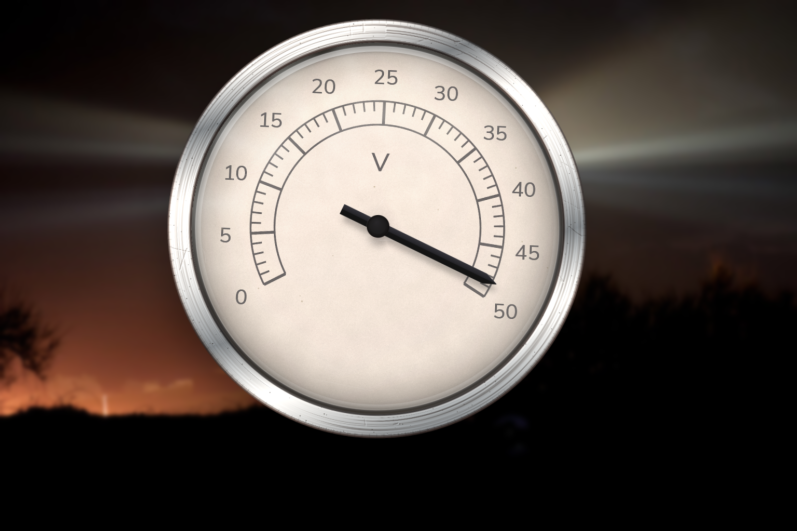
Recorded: 48.5 V
